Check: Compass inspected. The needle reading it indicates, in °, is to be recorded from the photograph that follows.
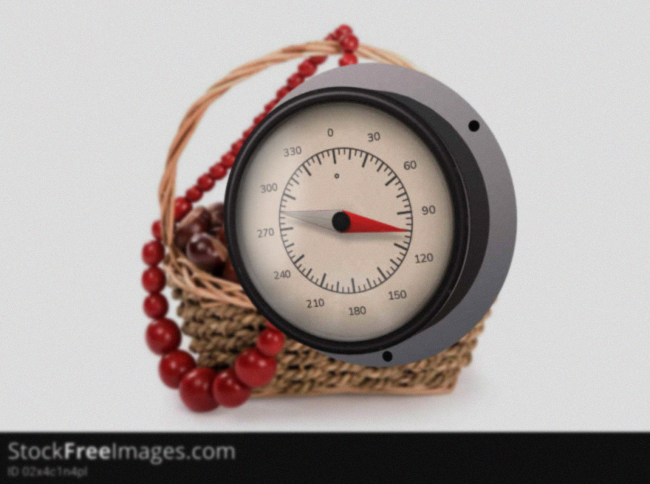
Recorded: 105 °
